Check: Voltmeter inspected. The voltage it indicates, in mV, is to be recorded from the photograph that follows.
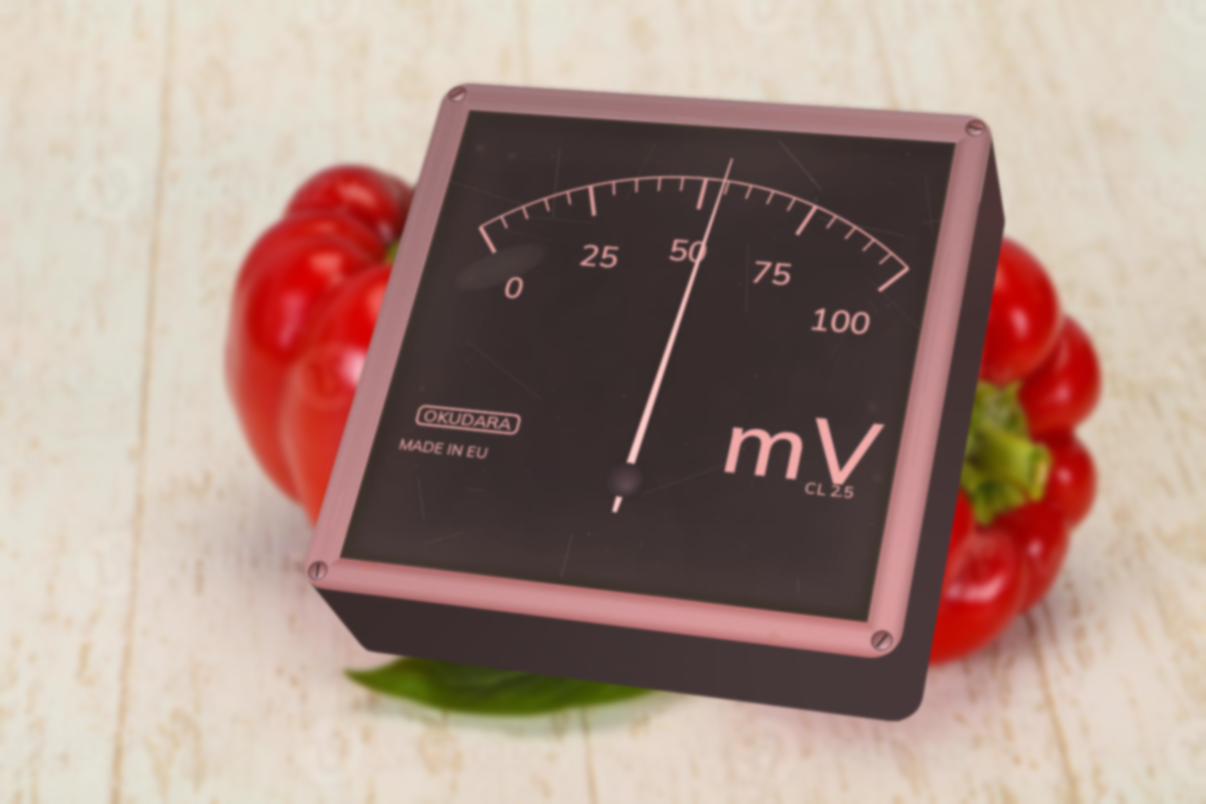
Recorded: 55 mV
